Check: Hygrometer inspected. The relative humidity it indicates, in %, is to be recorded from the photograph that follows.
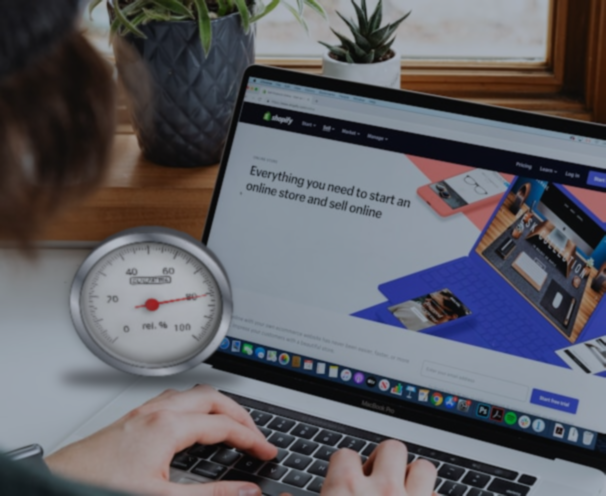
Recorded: 80 %
